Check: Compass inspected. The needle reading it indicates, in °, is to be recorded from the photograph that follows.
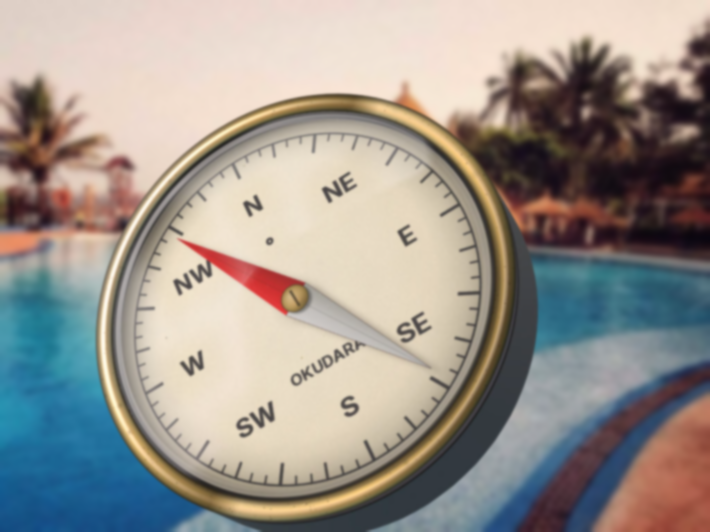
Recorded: 327.5 °
